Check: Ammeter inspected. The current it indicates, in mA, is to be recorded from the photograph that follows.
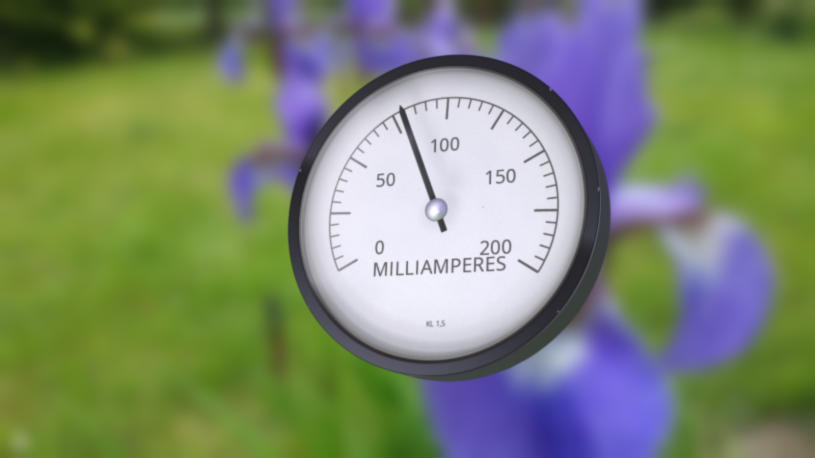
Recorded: 80 mA
